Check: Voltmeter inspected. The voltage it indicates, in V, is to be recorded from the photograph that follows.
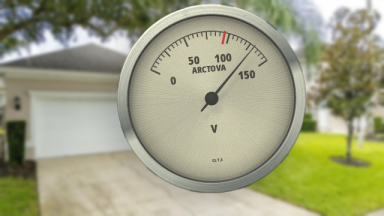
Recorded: 130 V
